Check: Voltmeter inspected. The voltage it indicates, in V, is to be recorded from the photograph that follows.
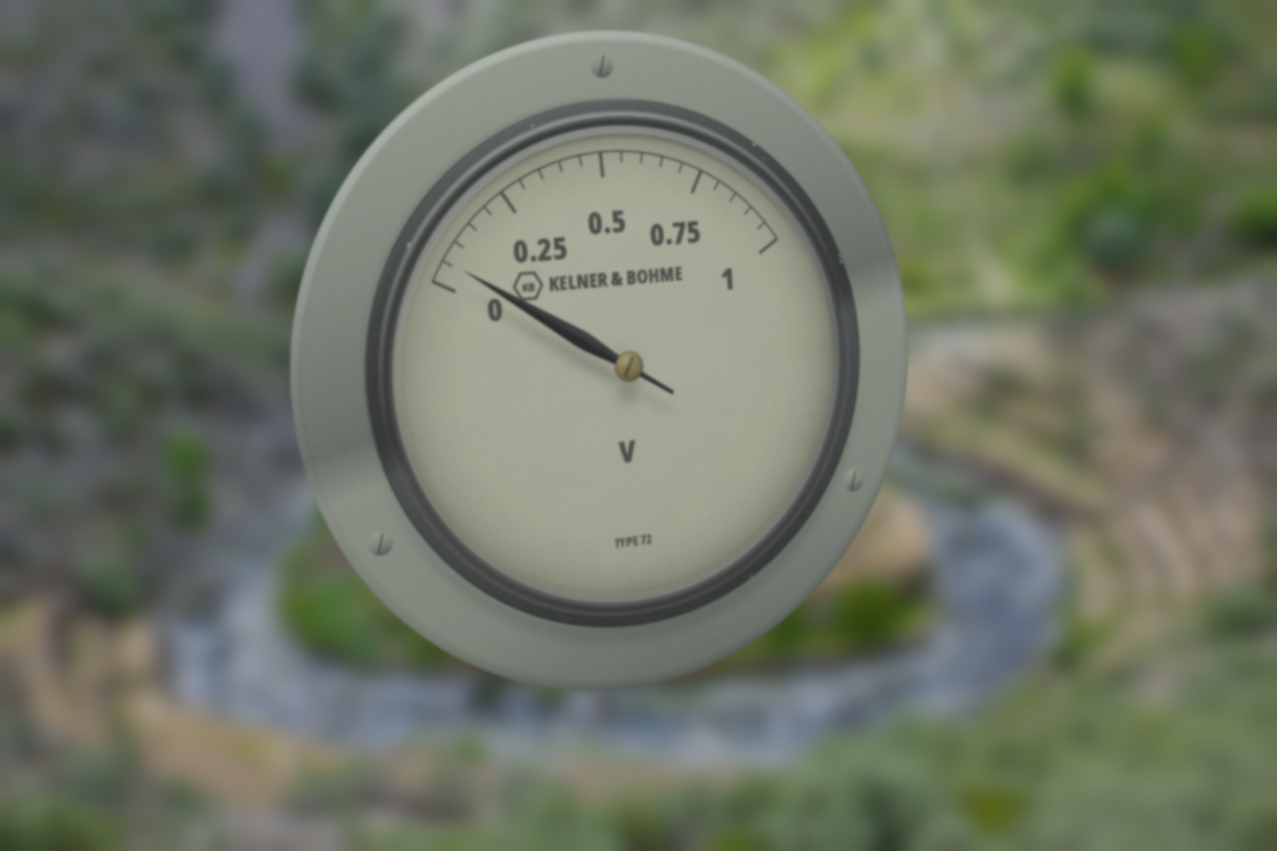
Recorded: 0.05 V
